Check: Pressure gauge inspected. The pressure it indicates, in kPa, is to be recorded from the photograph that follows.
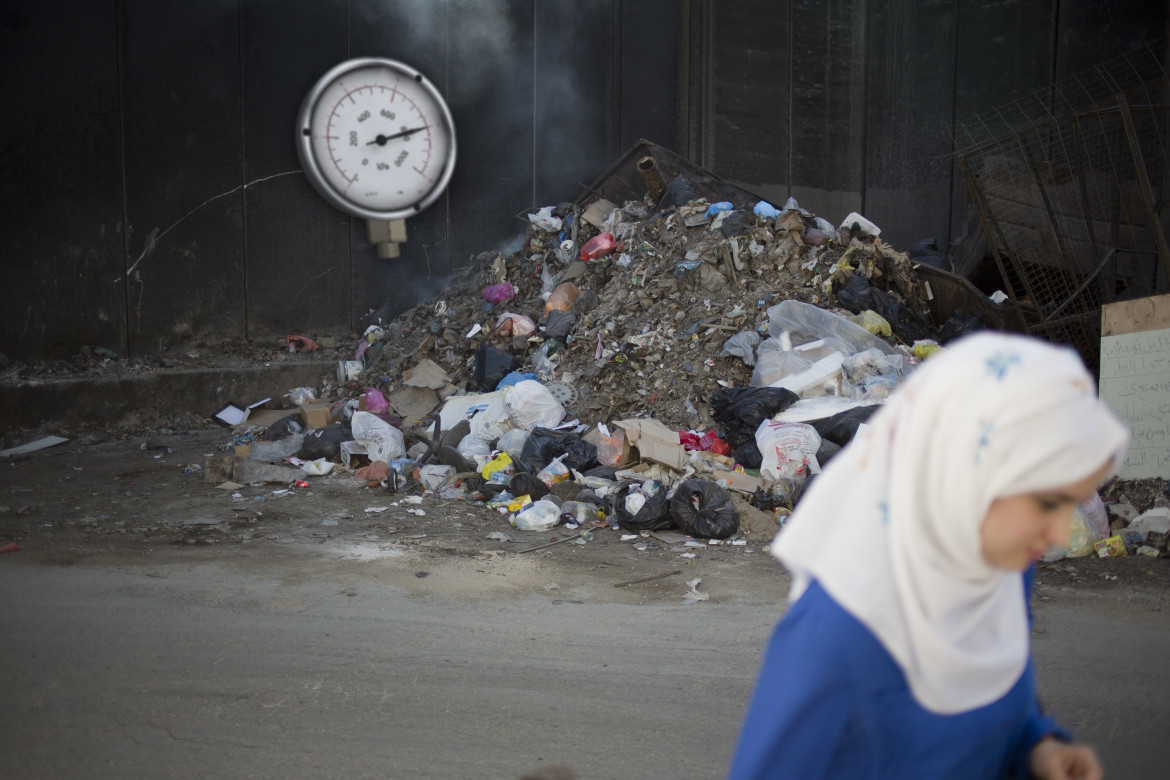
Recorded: 800 kPa
